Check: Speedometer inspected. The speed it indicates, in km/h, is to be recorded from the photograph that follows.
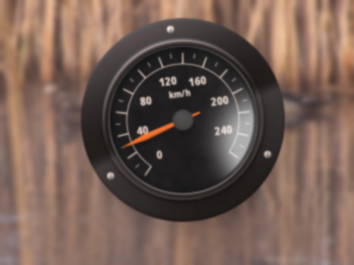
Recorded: 30 km/h
